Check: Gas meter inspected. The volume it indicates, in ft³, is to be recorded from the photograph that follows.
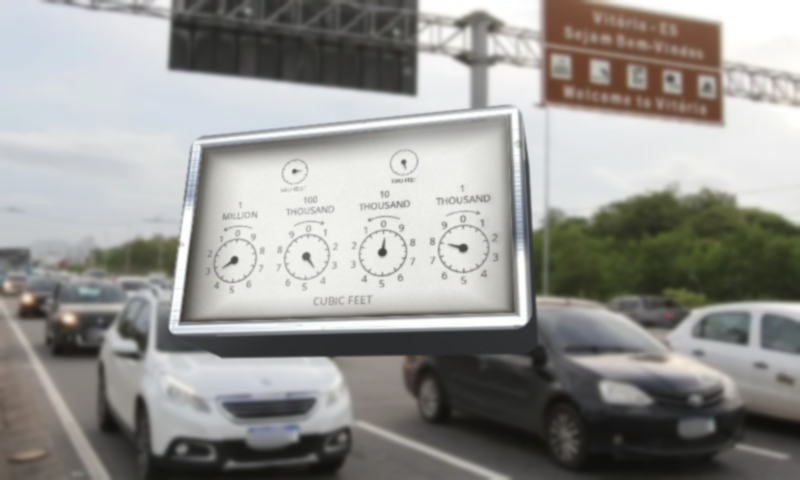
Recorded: 339800 ft³
